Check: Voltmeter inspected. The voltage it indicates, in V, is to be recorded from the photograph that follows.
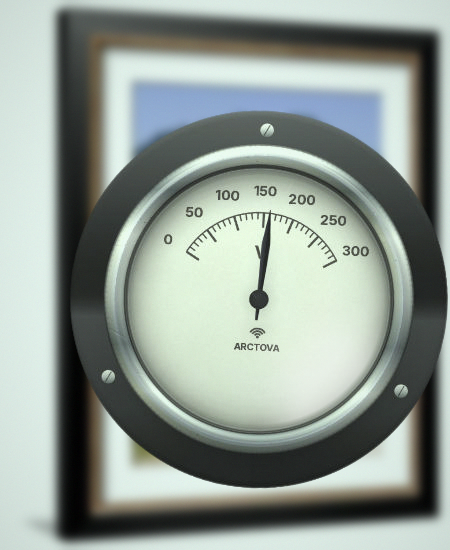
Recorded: 160 V
